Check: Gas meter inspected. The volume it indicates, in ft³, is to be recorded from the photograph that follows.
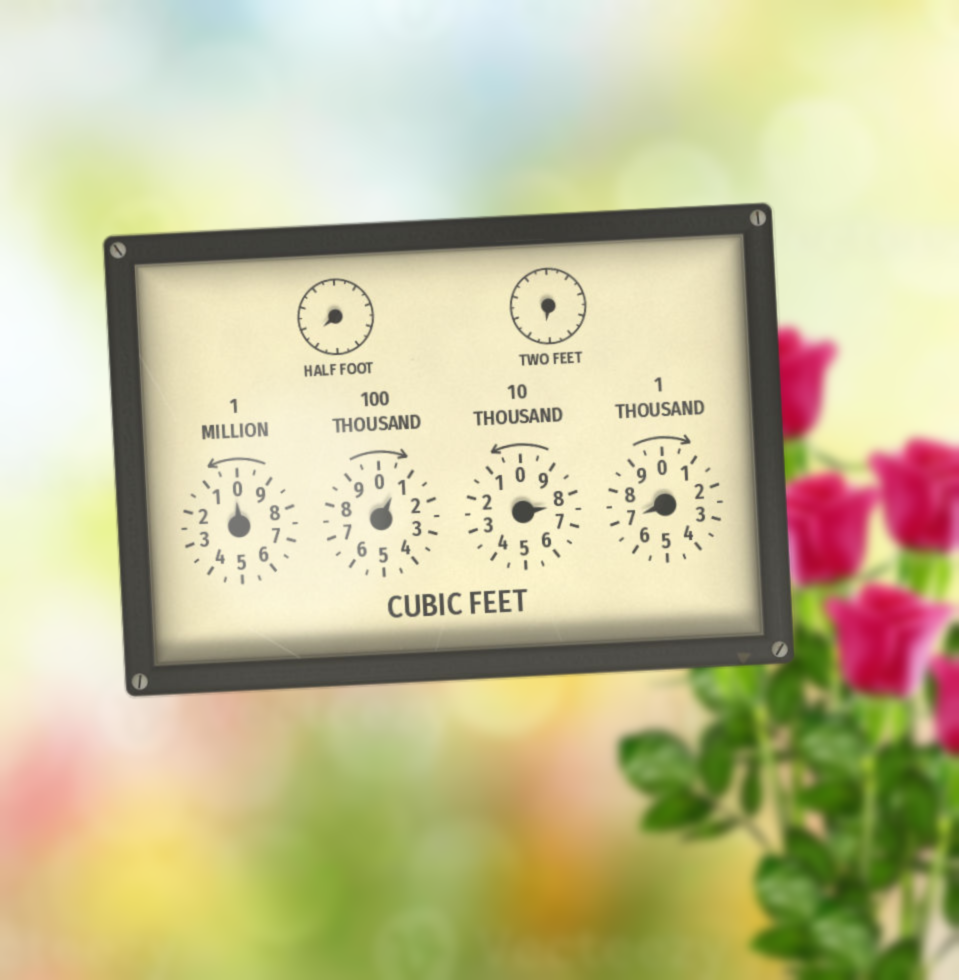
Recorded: 7700 ft³
